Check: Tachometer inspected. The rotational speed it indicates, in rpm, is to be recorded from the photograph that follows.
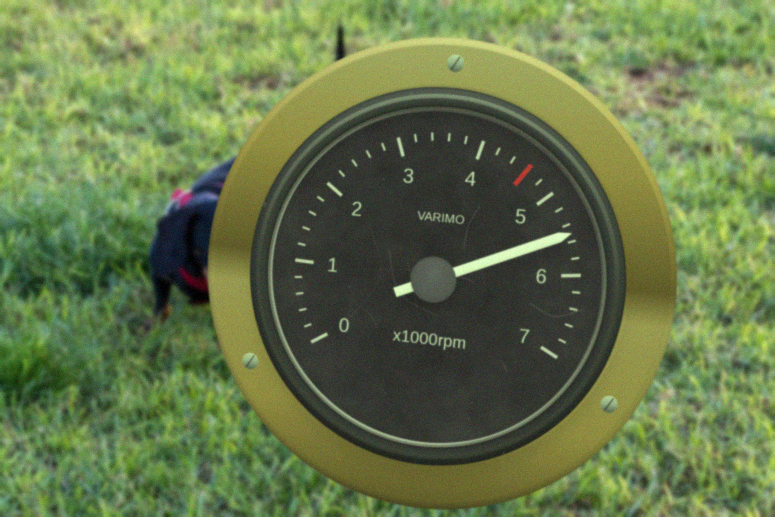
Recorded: 5500 rpm
